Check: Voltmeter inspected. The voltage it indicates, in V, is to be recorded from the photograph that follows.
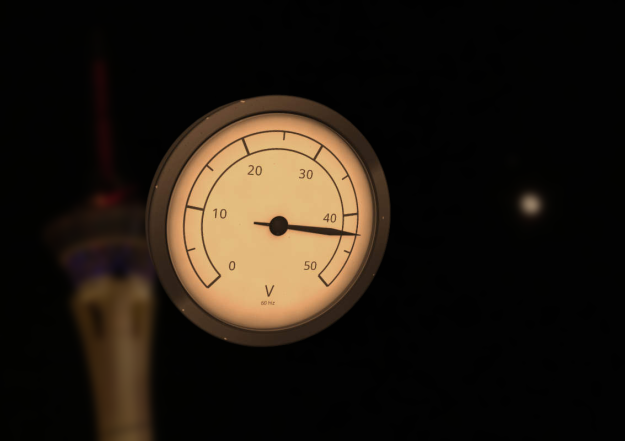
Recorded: 42.5 V
